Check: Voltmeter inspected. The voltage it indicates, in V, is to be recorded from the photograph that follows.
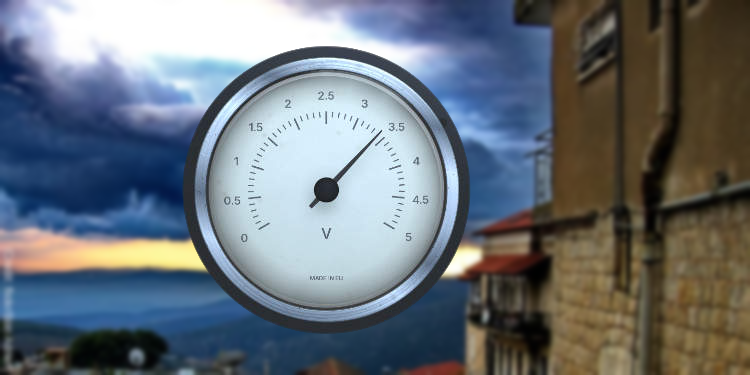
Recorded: 3.4 V
